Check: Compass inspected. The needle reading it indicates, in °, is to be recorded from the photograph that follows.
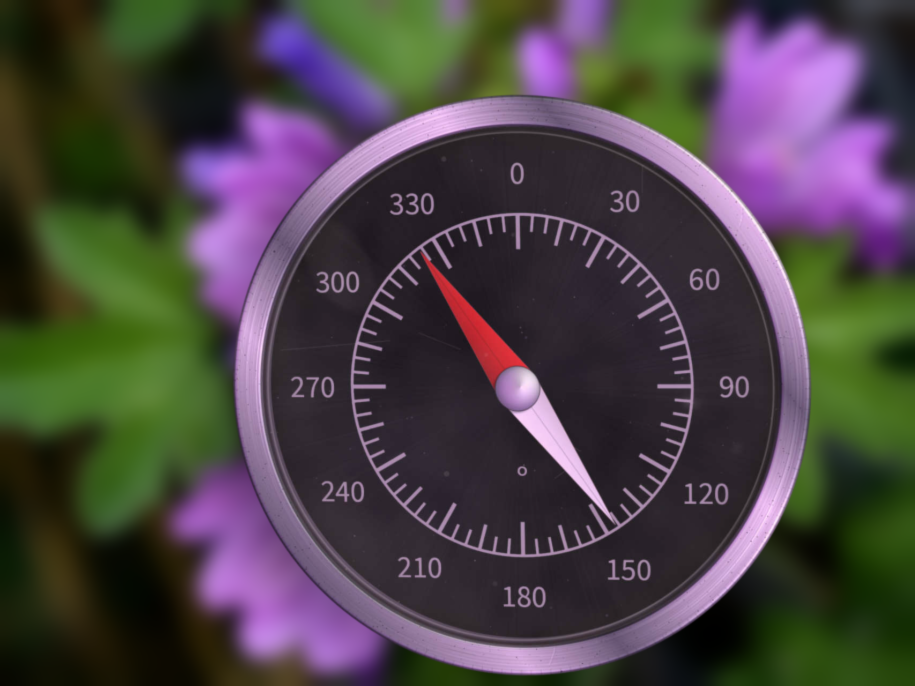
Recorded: 325 °
